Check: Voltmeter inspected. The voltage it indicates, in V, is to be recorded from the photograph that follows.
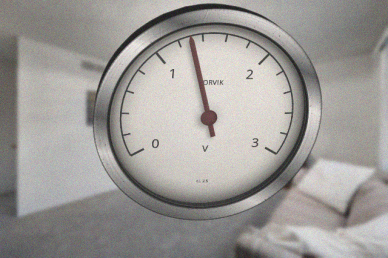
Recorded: 1.3 V
